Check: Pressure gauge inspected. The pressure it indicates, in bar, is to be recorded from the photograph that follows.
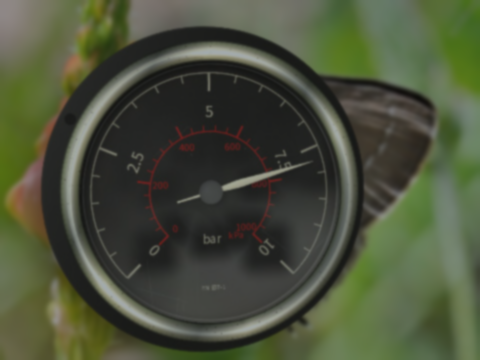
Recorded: 7.75 bar
